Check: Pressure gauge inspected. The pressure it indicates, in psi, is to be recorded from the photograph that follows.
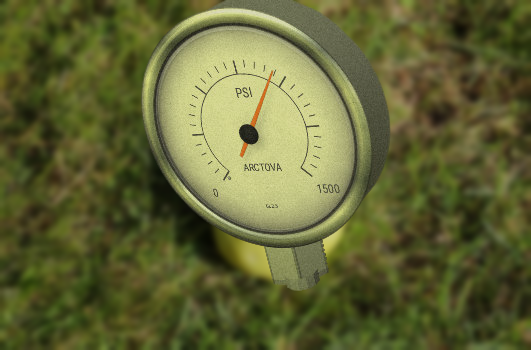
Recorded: 950 psi
